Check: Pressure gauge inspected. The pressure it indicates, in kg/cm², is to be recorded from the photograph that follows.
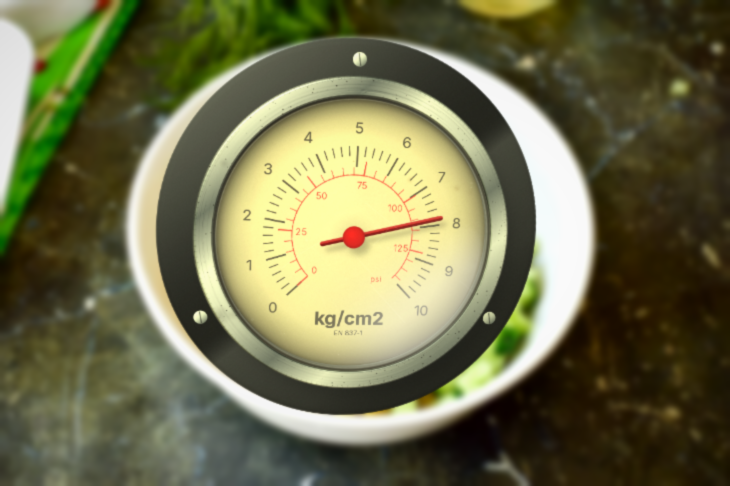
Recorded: 7.8 kg/cm²
